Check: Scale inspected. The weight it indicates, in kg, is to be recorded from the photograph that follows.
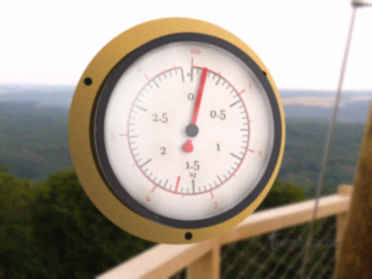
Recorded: 0.1 kg
